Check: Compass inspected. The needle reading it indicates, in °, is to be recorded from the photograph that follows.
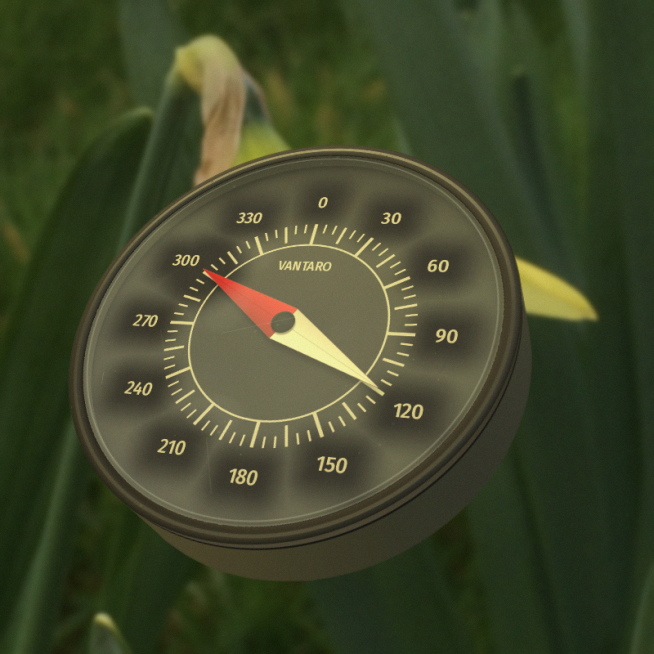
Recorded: 300 °
